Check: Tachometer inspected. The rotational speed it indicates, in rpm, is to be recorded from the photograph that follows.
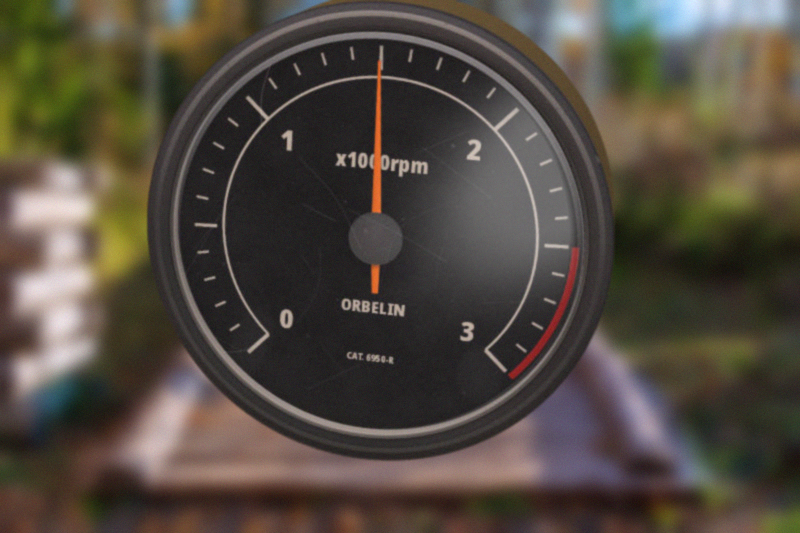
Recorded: 1500 rpm
